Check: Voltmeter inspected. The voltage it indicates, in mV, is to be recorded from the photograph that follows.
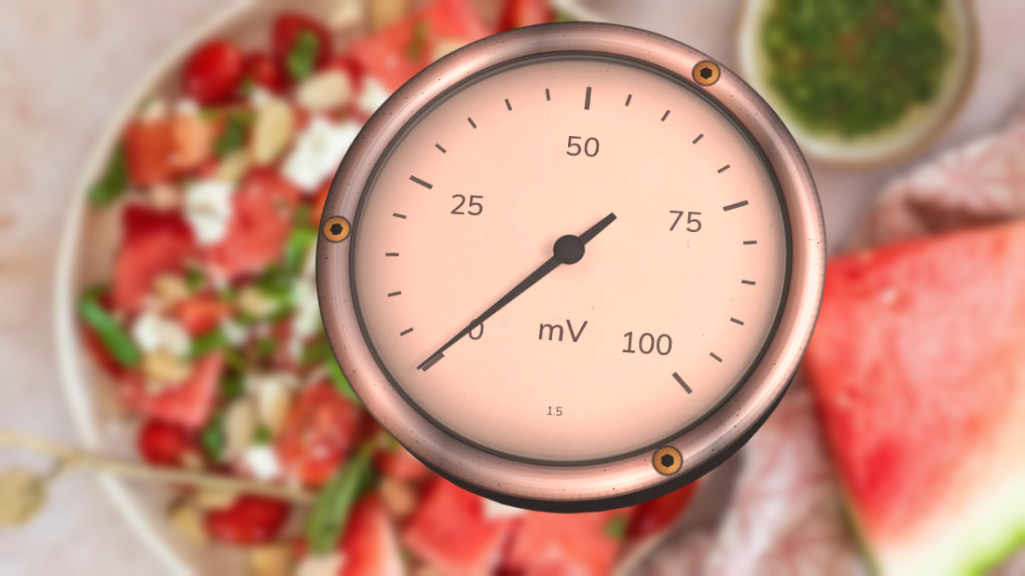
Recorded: 0 mV
